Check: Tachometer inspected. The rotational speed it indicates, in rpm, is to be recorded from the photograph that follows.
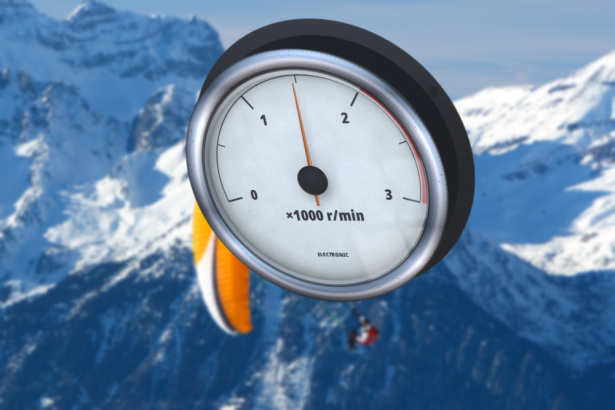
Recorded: 1500 rpm
